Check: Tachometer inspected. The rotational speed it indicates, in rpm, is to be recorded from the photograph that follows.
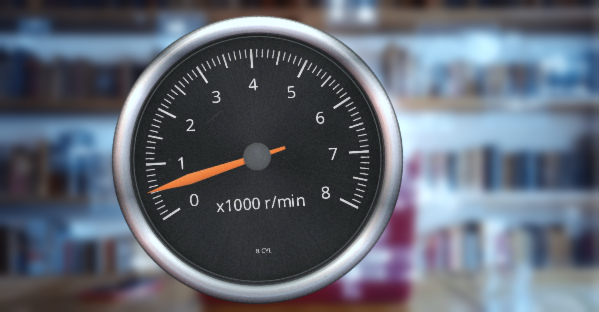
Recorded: 500 rpm
